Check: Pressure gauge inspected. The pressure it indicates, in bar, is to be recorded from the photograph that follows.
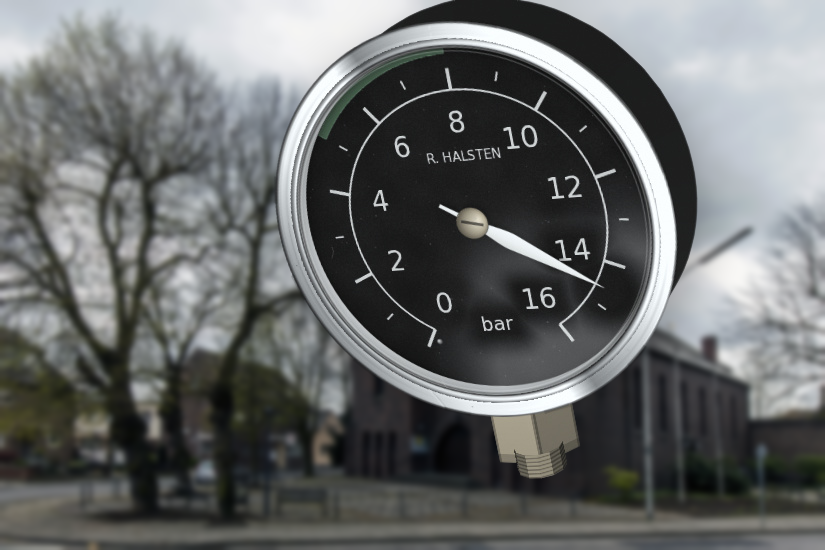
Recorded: 14.5 bar
